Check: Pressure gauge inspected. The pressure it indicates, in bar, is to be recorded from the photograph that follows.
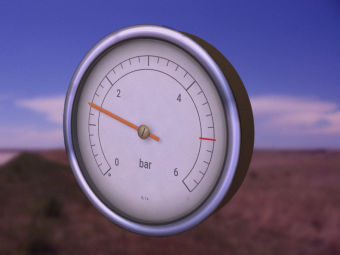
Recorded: 1.4 bar
